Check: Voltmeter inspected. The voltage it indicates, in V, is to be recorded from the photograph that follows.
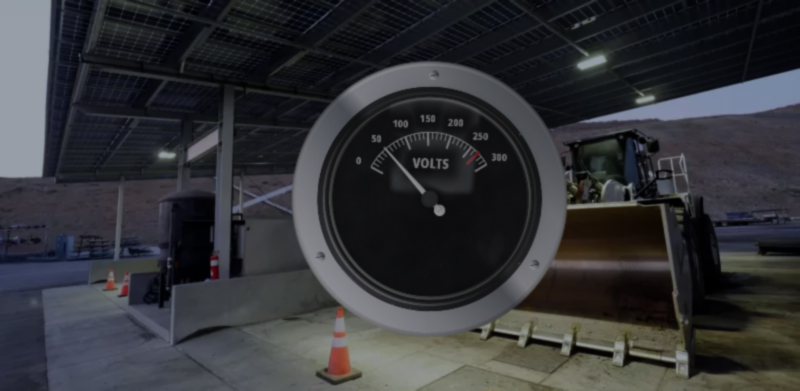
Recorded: 50 V
